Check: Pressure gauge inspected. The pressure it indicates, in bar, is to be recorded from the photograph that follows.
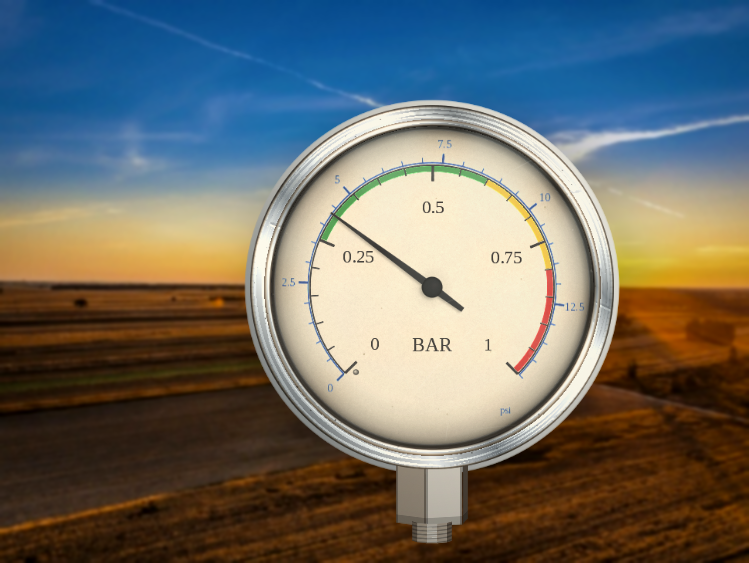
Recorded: 0.3 bar
